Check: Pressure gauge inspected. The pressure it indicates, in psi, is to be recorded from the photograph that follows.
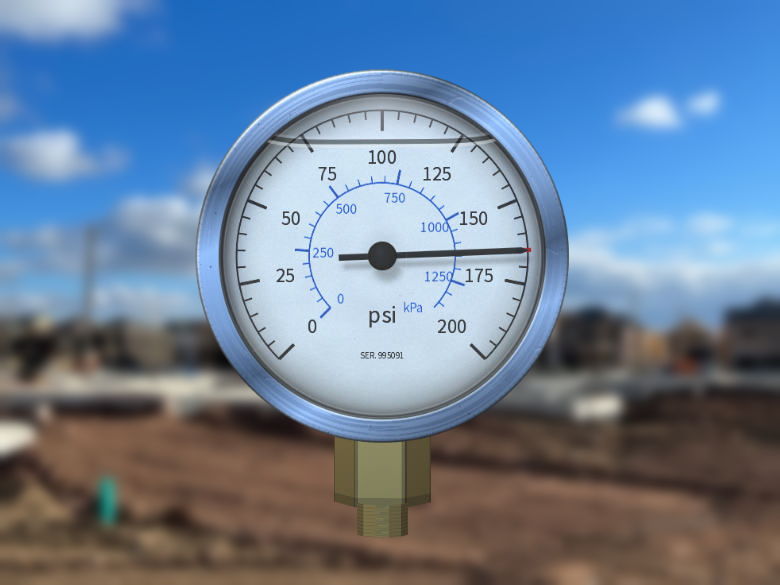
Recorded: 165 psi
